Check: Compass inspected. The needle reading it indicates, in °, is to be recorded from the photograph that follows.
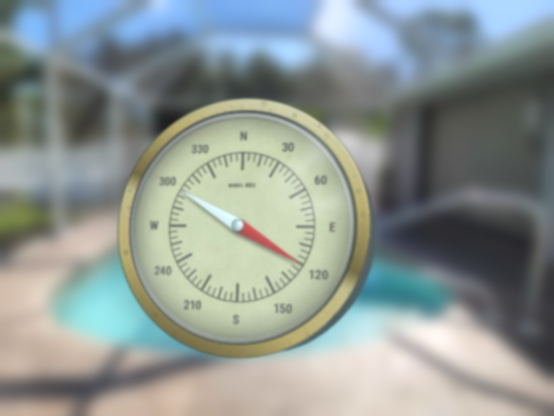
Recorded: 120 °
